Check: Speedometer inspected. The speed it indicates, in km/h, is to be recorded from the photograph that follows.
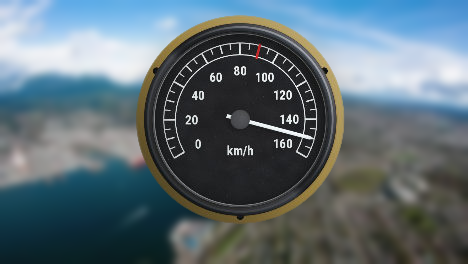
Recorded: 150 km/h
